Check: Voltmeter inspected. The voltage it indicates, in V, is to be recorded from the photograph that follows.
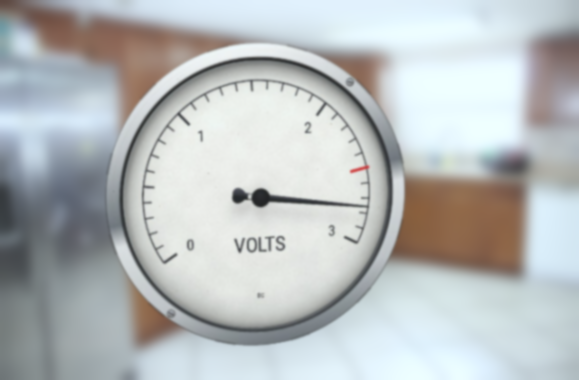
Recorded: 2.75 V
